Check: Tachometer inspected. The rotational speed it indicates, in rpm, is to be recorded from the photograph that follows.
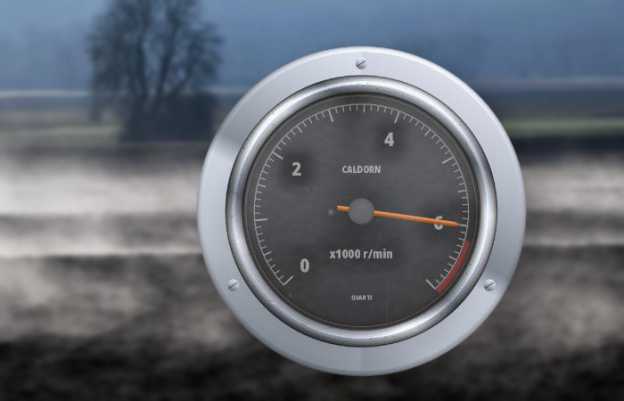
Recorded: 6000 rpm
